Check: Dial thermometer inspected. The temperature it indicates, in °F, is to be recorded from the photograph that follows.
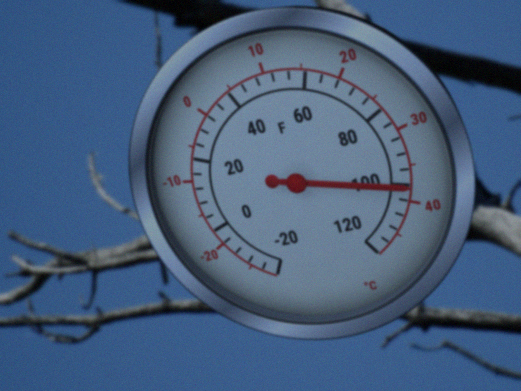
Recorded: 100 °F
